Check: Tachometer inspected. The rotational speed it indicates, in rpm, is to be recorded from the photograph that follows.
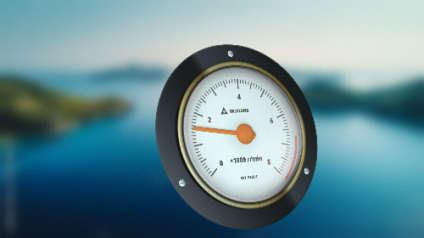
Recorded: 1500 rpm
